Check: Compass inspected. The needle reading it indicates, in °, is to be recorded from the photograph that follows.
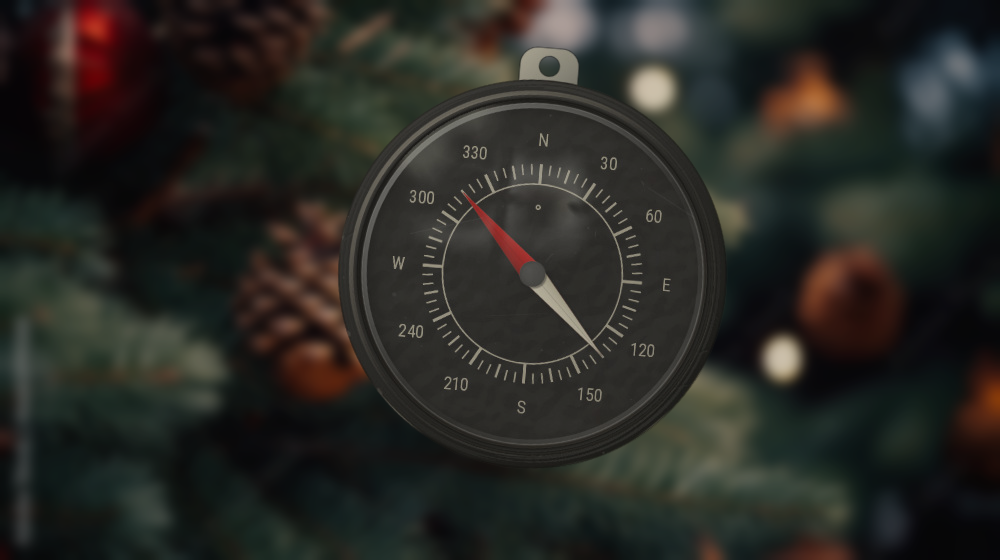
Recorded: 315 °
